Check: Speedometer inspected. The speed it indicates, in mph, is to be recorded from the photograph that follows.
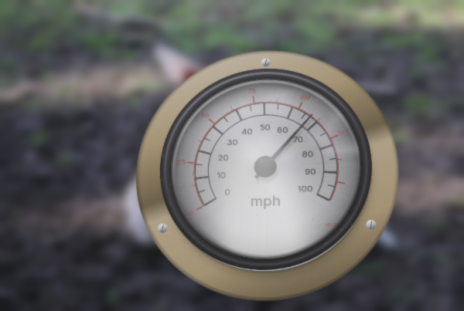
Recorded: 67.5 mph
